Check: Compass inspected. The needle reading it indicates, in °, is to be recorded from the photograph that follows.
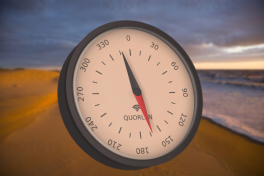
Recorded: 165 °
